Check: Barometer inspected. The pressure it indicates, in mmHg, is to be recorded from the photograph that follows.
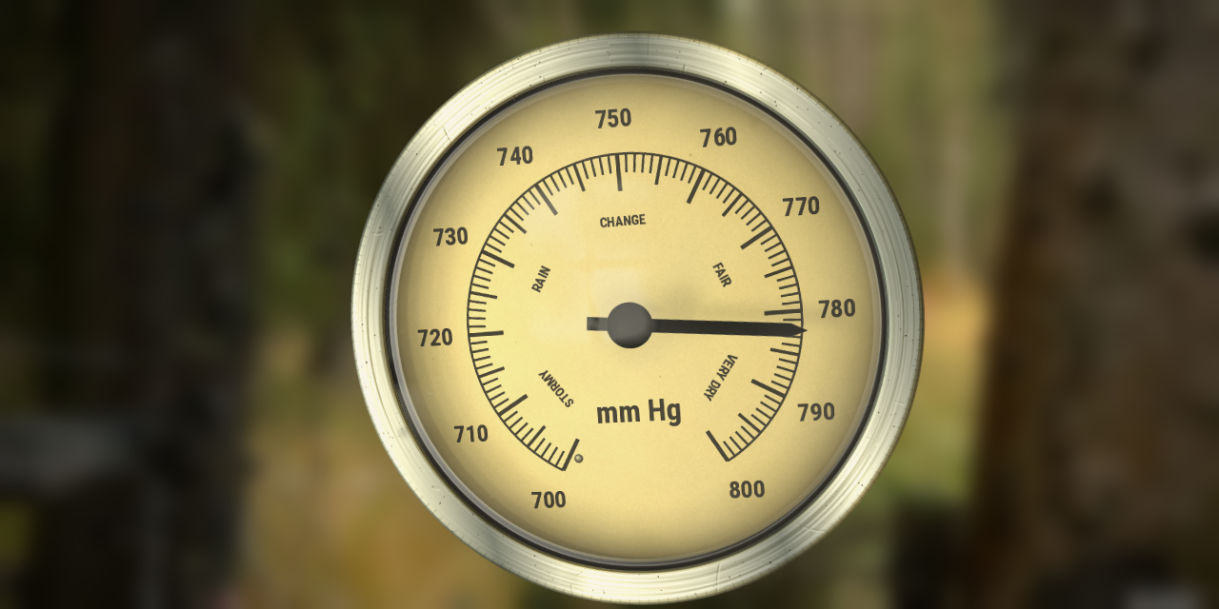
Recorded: 782 mmHg
